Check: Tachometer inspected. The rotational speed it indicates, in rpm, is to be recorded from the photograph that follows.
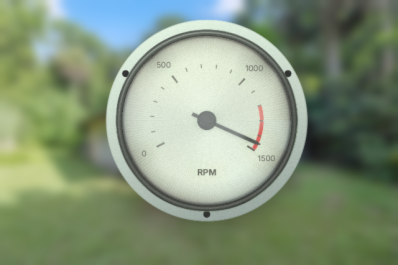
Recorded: 1450 rpm
